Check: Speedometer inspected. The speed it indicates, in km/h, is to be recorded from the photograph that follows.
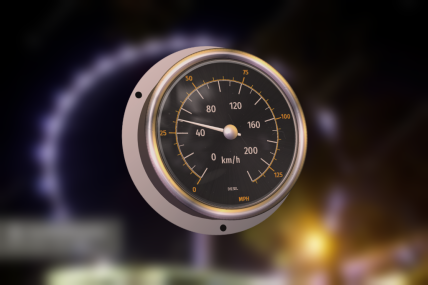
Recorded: 50 km/h
